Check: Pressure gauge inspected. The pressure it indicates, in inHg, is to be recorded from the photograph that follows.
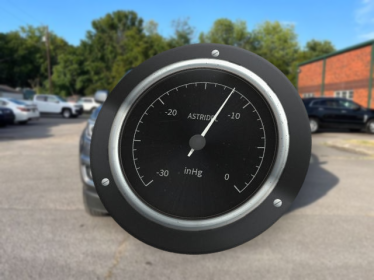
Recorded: -12 inHg
